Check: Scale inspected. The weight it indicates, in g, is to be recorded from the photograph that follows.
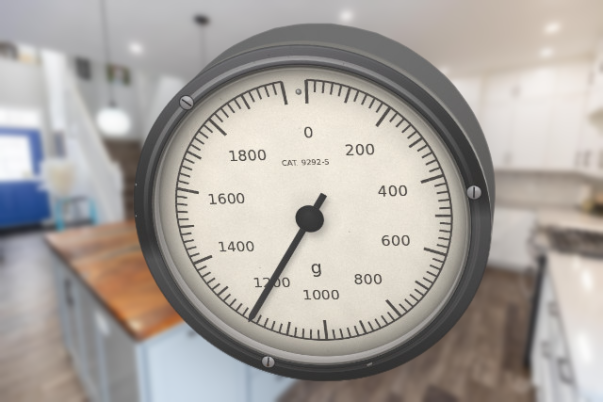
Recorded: 1200 g
